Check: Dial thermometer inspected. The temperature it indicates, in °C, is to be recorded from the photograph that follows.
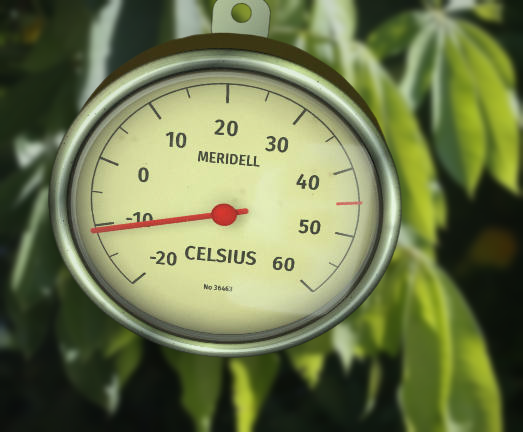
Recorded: -10 °C
